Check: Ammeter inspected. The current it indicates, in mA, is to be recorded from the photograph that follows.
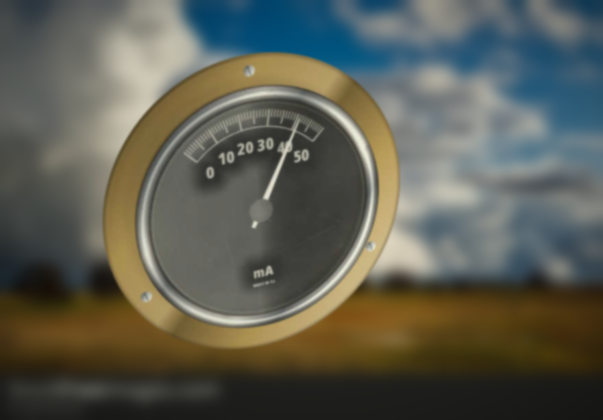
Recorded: 40 mA
